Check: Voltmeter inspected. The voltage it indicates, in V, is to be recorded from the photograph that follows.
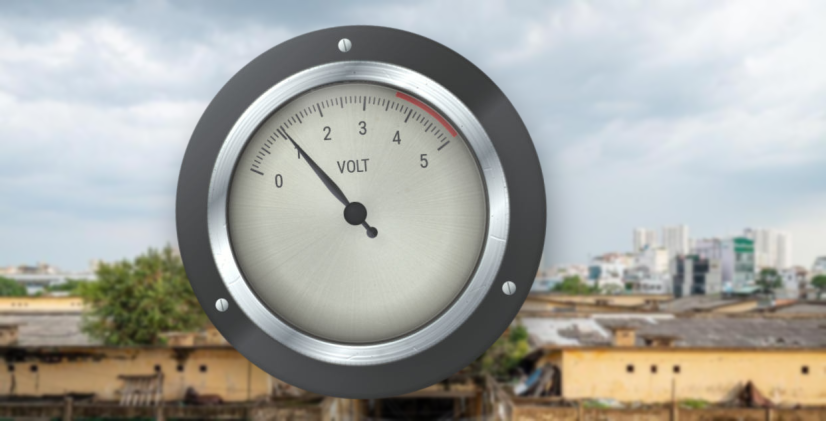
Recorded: 1.1 V
